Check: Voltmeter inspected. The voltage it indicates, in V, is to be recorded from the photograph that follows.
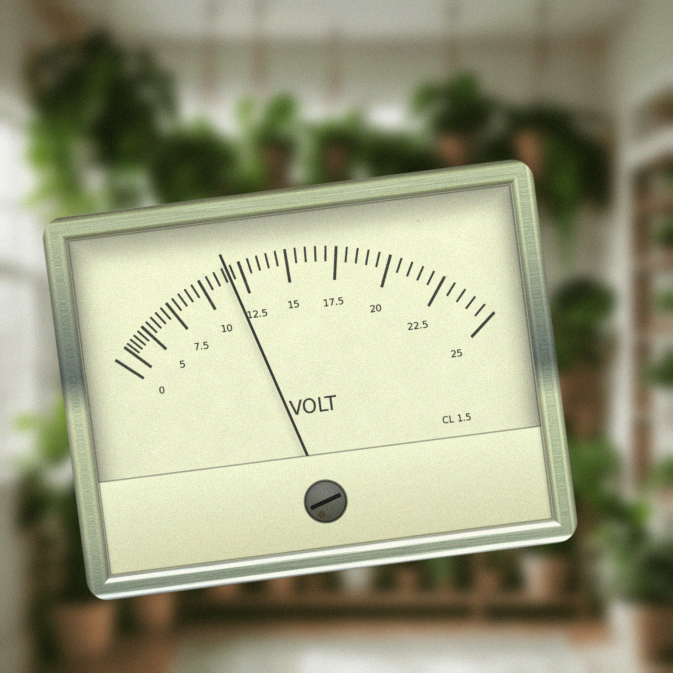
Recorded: 11.75 V
